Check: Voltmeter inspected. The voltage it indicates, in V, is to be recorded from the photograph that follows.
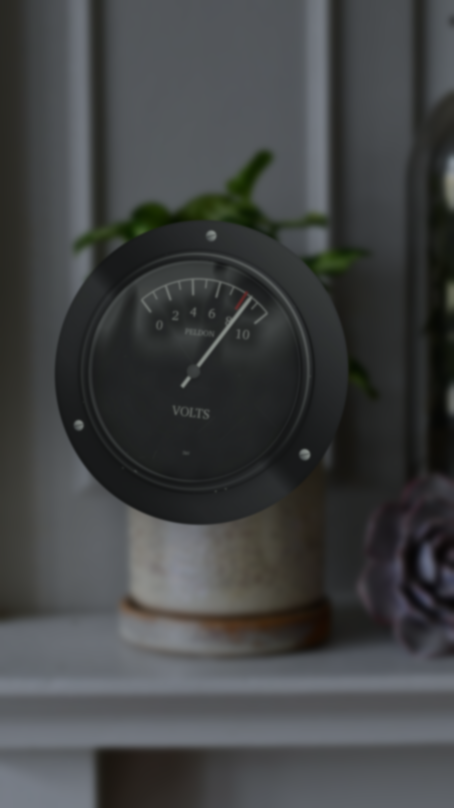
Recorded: 8.5 V
